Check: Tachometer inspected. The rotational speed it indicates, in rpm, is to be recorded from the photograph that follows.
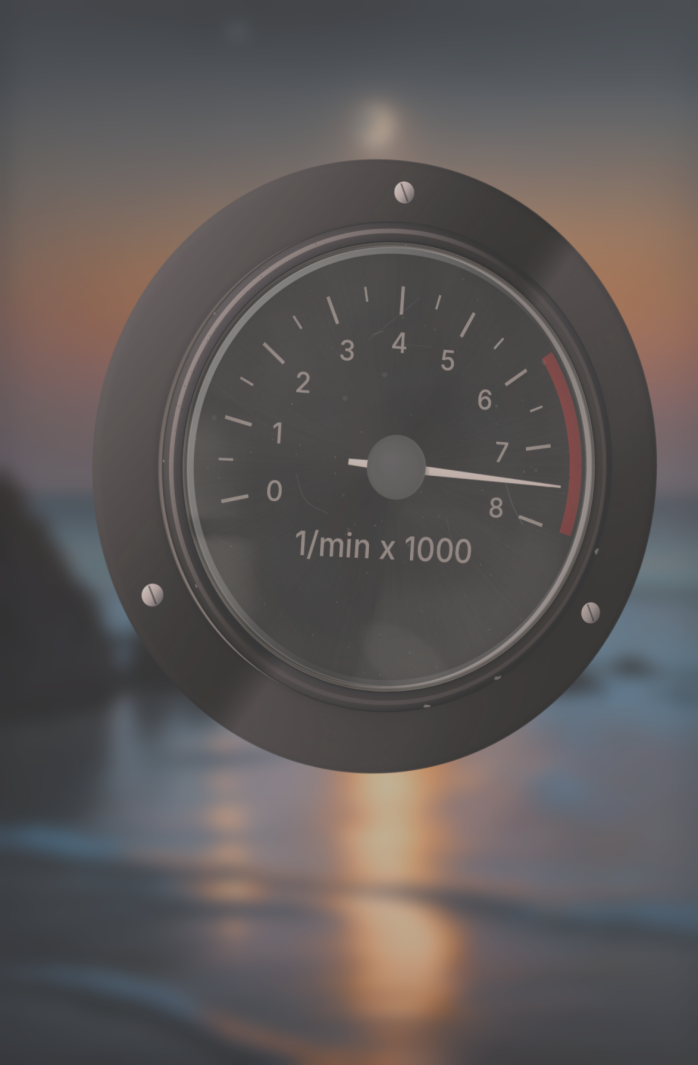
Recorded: 7500 rpm
